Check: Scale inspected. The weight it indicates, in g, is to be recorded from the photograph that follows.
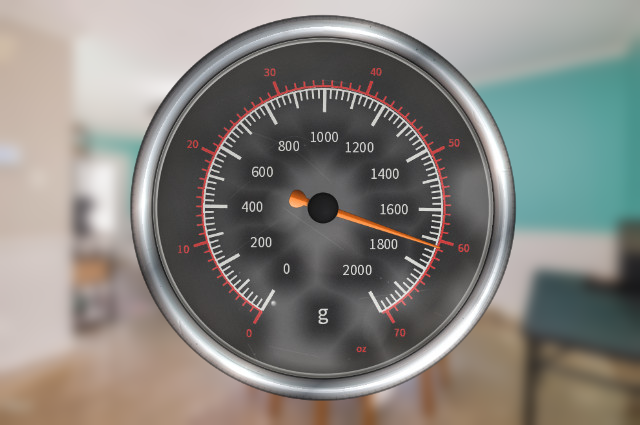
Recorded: 1720 g
